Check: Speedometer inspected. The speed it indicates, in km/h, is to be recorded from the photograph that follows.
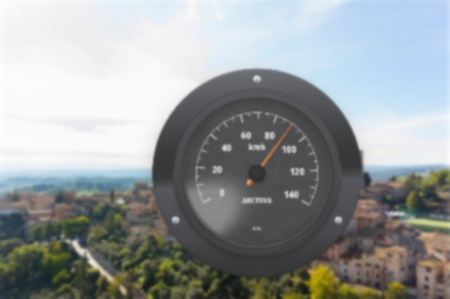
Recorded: 90 km/h
